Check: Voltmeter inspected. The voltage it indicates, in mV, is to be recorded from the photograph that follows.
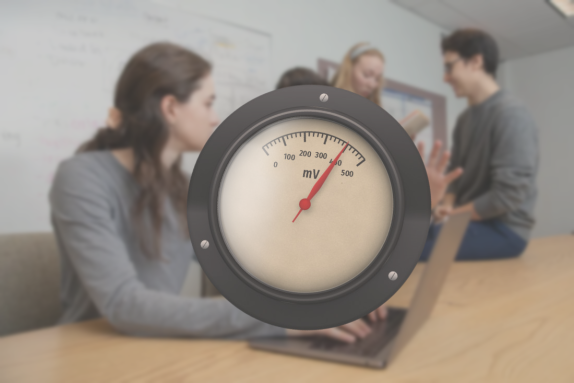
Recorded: 400 mV
